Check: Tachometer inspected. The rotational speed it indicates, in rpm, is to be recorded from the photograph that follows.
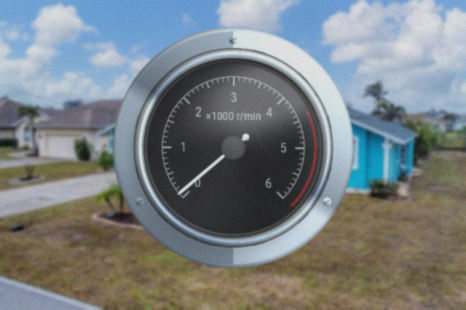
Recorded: 100 rpm
